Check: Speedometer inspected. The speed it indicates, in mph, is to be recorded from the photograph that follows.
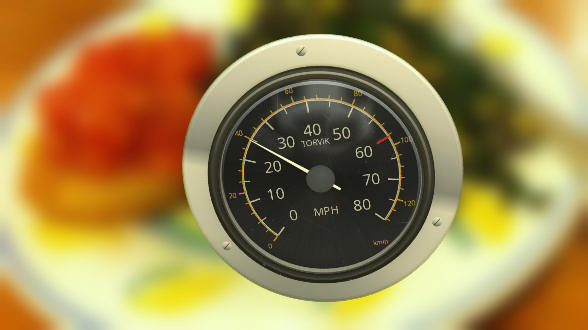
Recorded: 25 mph
